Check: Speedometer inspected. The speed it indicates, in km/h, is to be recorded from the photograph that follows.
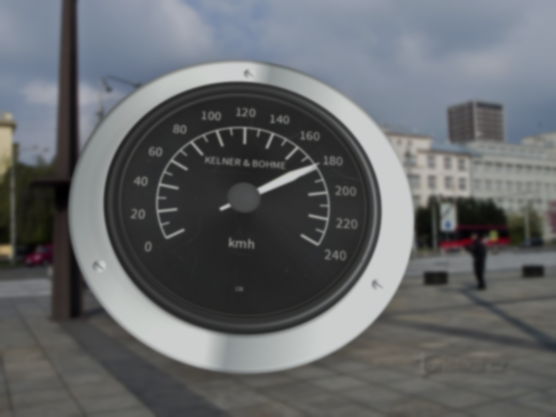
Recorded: 180 km/h
